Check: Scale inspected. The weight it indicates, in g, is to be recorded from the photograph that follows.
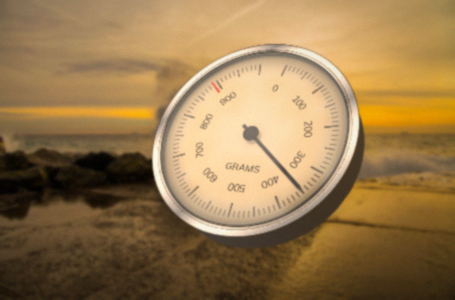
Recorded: 350 g
